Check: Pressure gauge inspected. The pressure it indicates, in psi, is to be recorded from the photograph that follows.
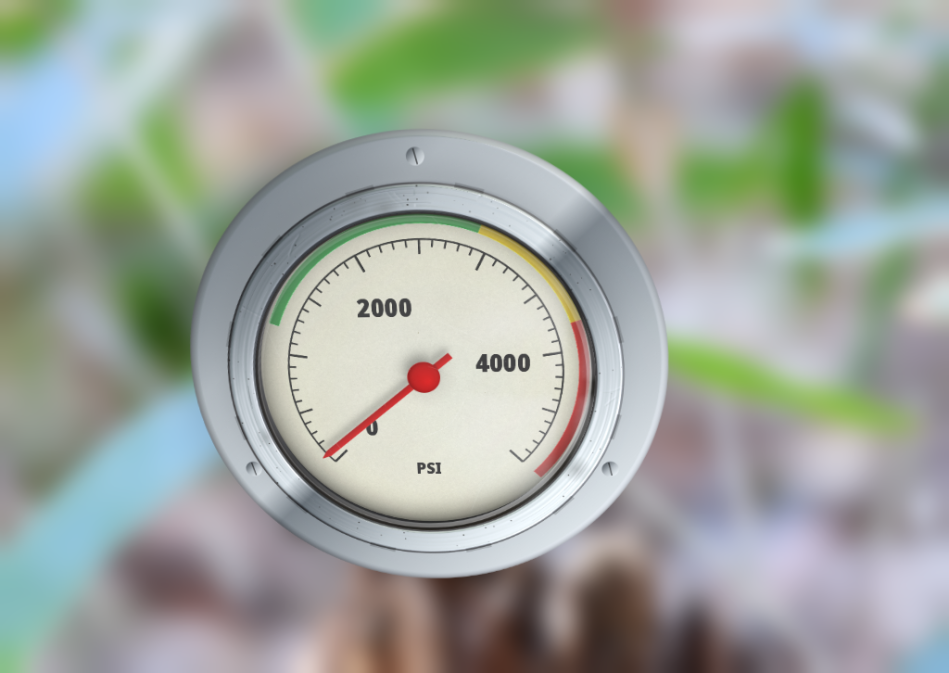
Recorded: 100 psi
